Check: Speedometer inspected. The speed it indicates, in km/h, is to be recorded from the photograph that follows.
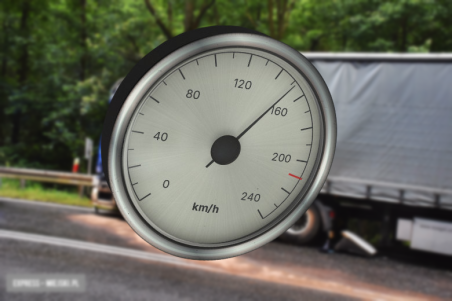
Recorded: 150 km/h
